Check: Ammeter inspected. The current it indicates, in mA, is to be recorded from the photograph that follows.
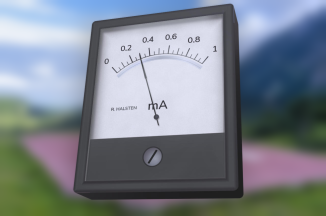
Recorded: 0.3 mA
